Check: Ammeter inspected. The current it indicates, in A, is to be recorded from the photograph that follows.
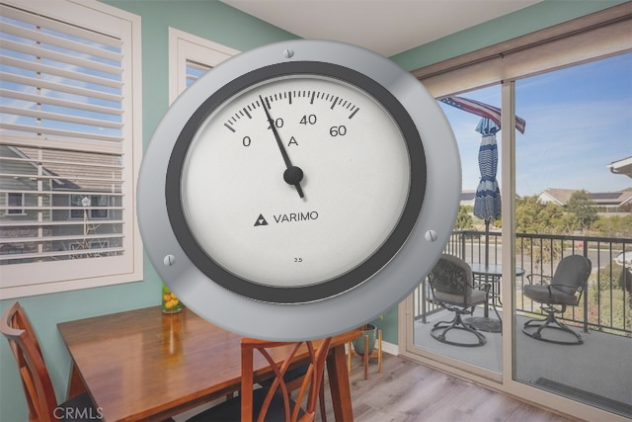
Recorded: 18 A
